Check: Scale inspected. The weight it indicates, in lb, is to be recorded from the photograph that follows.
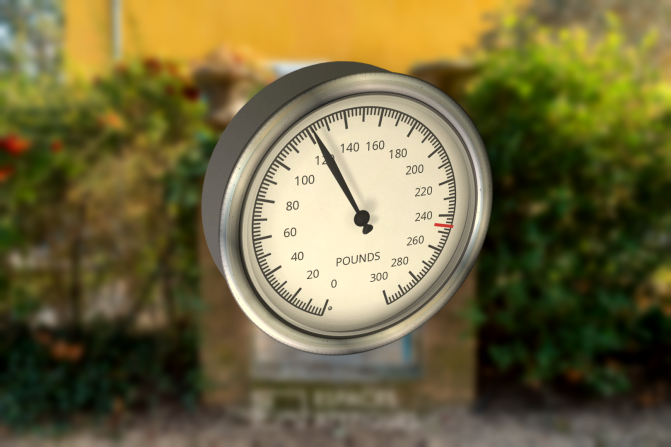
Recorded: 122 lb
